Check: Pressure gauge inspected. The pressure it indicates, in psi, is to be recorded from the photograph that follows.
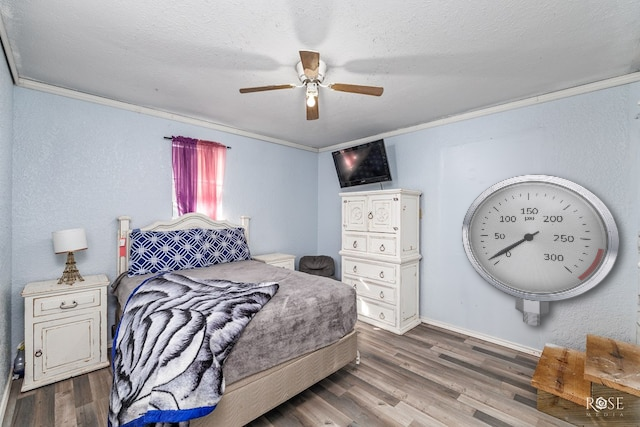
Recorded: 10 psi
